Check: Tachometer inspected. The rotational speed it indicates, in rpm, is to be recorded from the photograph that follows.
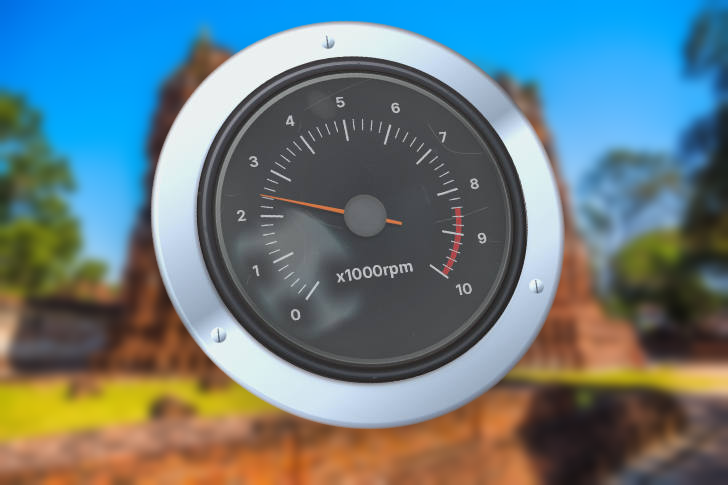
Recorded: 2400 rpm
